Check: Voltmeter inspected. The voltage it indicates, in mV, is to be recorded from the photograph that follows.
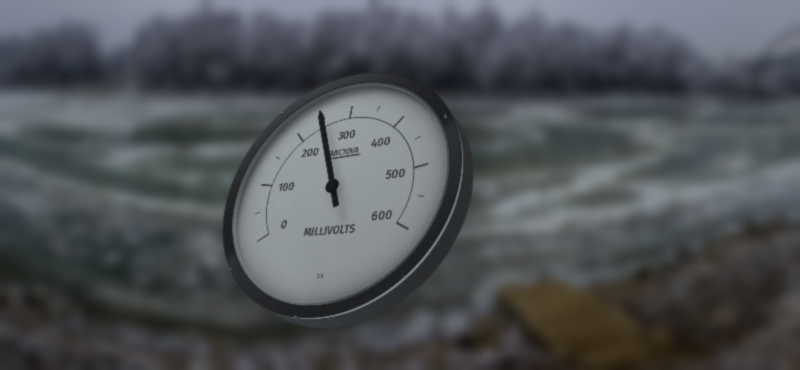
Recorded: 250 mV
